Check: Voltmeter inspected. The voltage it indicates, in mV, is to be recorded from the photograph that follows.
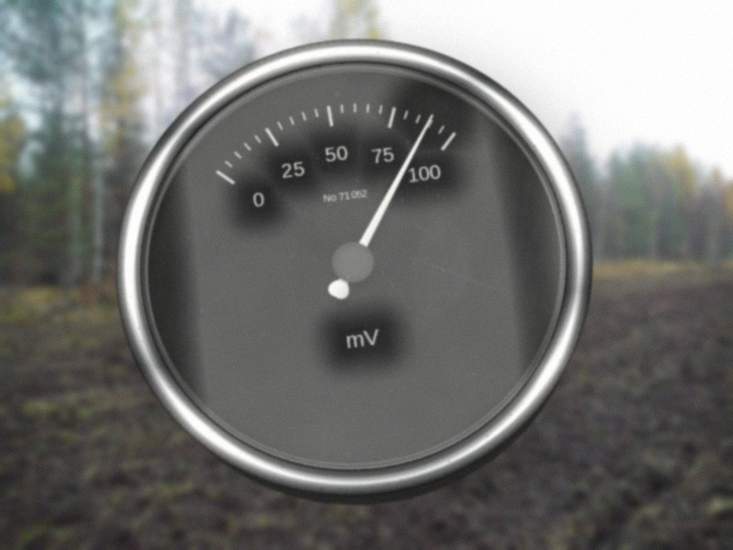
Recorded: 90 mV
